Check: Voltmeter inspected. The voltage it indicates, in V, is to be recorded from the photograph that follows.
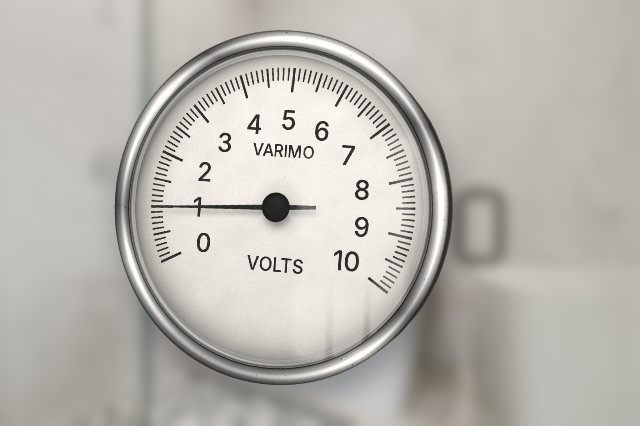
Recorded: 1 V
